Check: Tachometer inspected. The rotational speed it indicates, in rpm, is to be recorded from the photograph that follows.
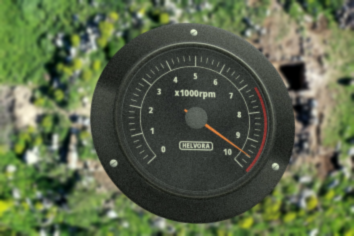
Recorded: 9600 rpm
